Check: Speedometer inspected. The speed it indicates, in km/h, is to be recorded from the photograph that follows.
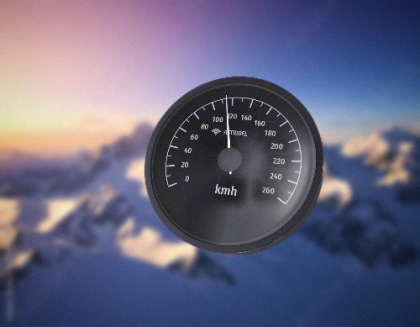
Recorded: 115 km/h
